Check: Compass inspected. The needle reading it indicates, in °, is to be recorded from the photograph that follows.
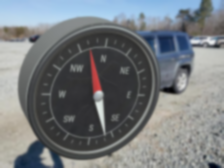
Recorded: 340 °
